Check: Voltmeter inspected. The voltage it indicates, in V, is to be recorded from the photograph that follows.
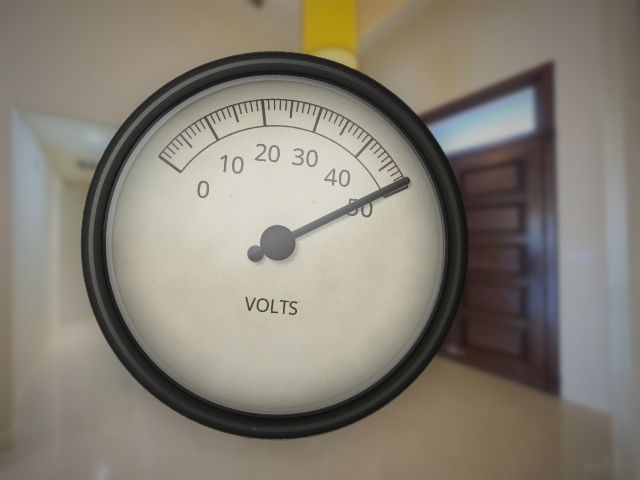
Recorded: 49 V
